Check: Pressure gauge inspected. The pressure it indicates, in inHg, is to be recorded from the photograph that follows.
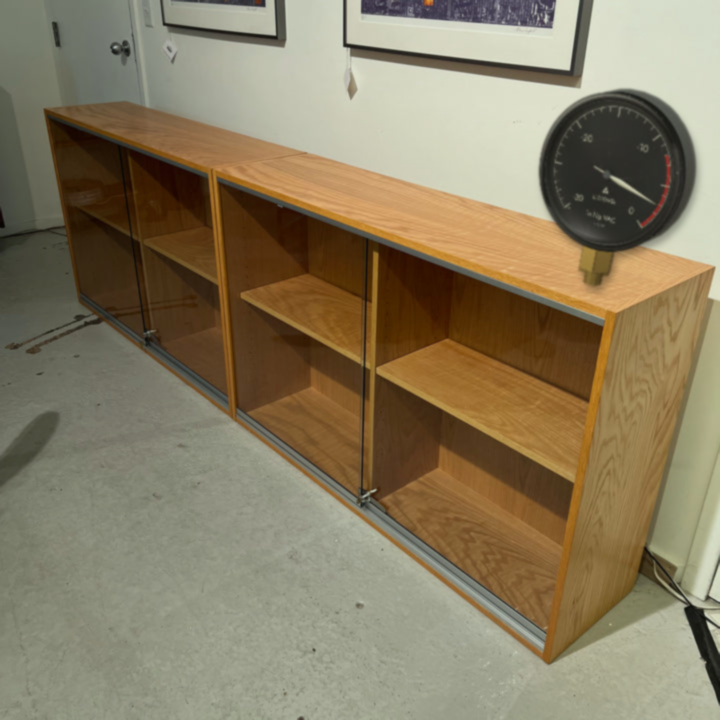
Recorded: -3 inHg
